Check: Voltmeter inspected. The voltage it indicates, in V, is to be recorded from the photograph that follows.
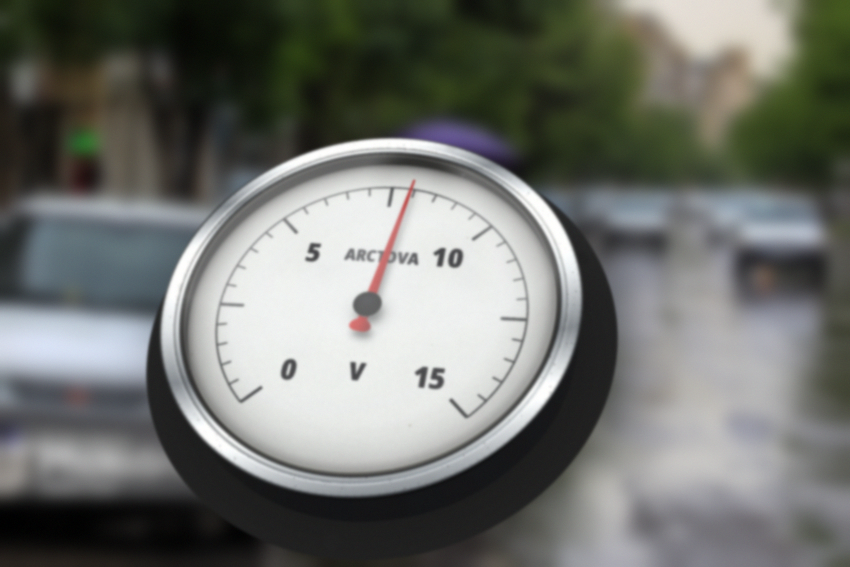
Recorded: 8 V
